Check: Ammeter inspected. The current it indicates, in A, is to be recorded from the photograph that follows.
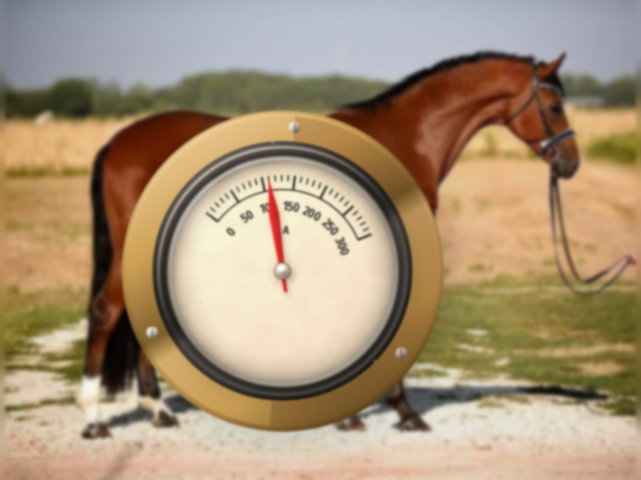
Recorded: 110 A
